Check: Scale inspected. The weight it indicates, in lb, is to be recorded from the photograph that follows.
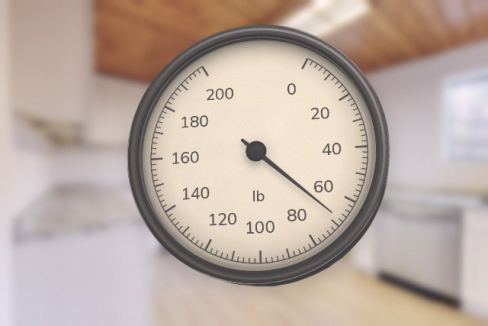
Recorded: 68 lb
